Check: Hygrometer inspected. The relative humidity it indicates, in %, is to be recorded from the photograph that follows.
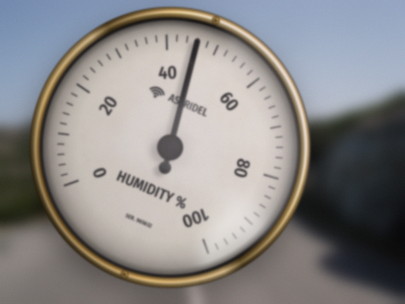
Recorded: 46 %
